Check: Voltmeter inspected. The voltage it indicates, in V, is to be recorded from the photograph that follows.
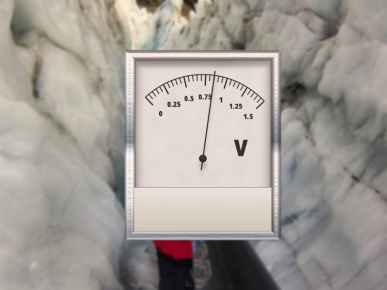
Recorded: 0.85 V
